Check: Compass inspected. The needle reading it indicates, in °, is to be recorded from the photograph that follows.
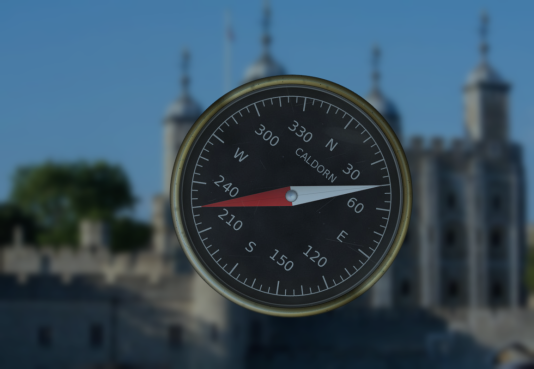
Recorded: 225 °
